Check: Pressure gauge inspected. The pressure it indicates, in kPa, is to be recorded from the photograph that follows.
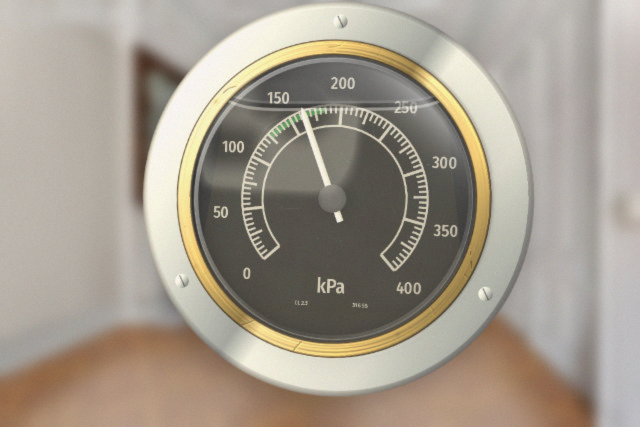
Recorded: 165 kPa
